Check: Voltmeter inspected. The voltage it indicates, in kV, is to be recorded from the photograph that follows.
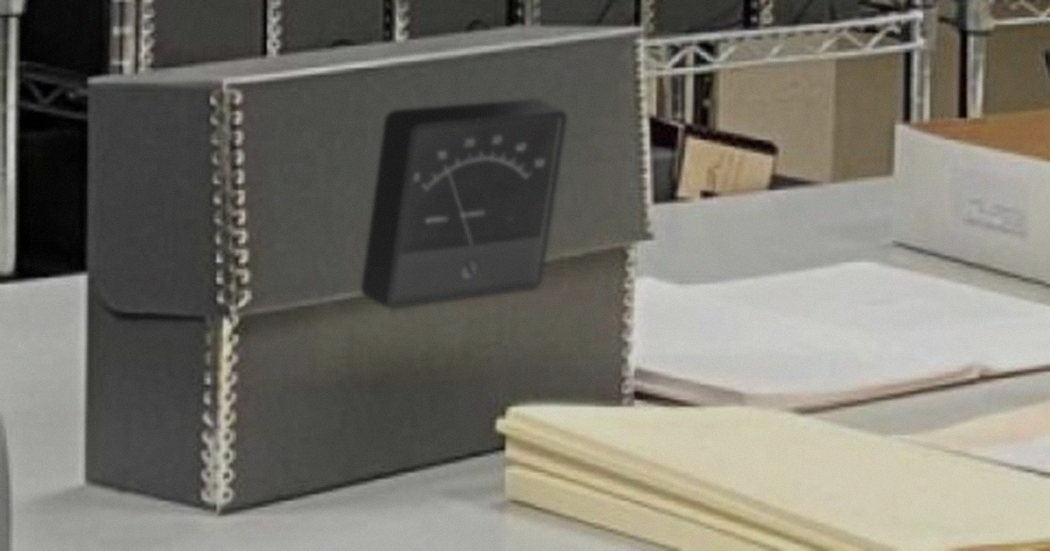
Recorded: 10 kV
